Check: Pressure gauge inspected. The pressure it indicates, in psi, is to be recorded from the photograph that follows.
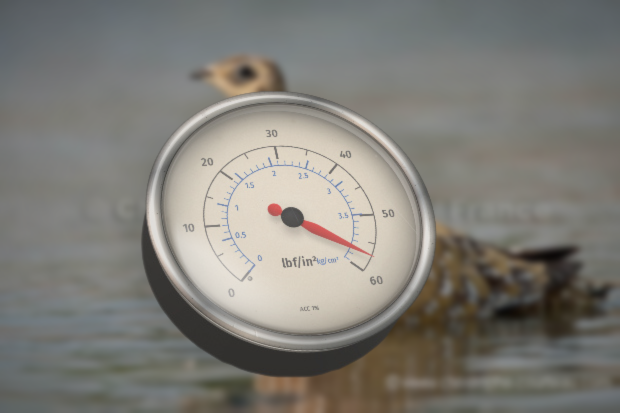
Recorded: 57.5 psi
